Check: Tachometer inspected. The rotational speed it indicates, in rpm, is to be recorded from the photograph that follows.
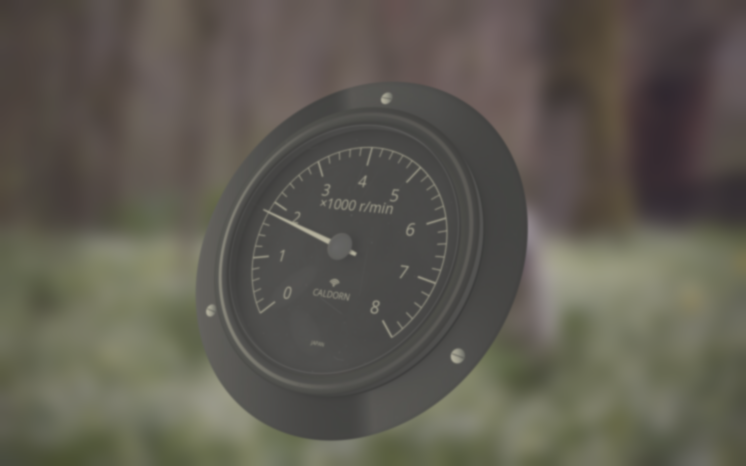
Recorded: 1800 rpm
